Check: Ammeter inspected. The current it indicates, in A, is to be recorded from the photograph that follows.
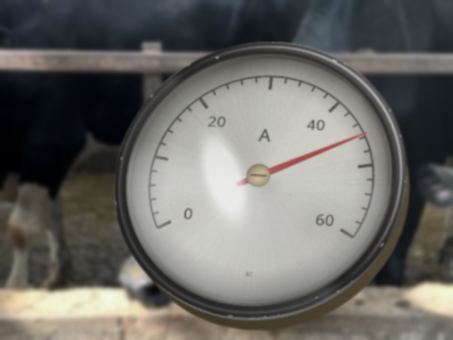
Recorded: 46 A
